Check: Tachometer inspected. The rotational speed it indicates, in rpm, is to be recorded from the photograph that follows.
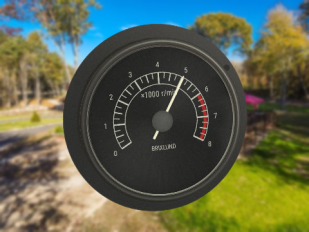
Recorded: 5000 rpm
